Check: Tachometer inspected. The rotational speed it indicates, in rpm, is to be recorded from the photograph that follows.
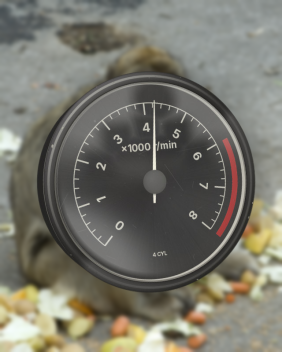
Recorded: 4200 rpm
